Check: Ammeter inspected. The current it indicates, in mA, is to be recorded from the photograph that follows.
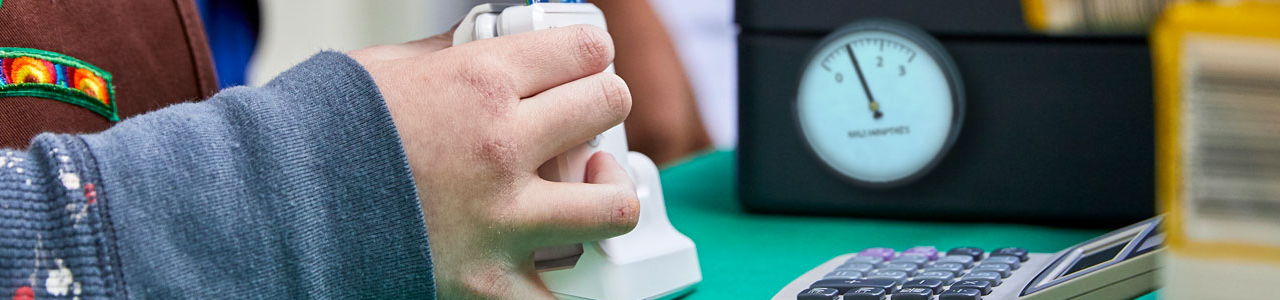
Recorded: 1 mA
